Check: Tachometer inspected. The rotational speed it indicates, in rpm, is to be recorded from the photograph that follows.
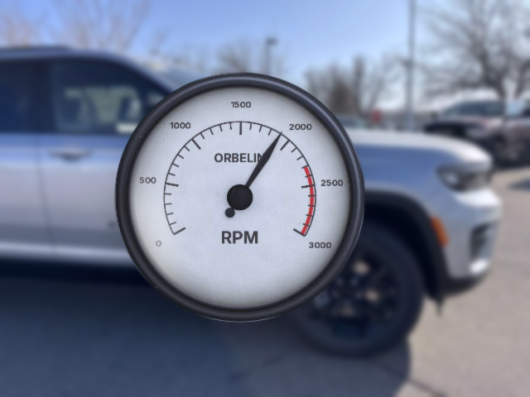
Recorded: 1900 rpm
